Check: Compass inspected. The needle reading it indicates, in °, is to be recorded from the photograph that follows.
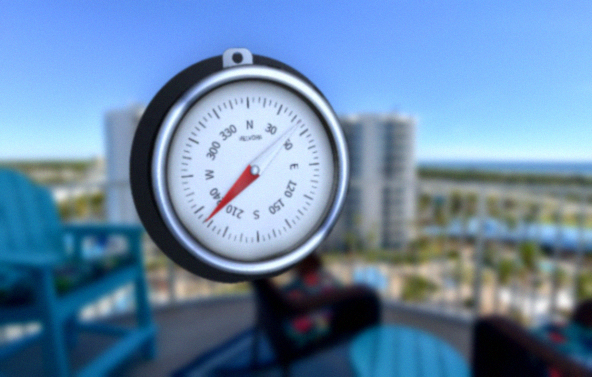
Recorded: 230 °
